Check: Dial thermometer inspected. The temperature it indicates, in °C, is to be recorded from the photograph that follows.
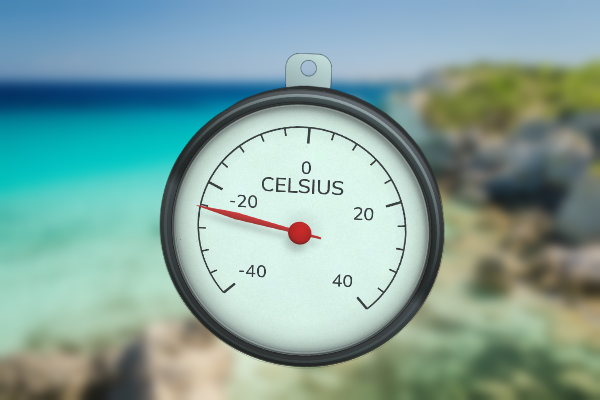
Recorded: -24 °C
